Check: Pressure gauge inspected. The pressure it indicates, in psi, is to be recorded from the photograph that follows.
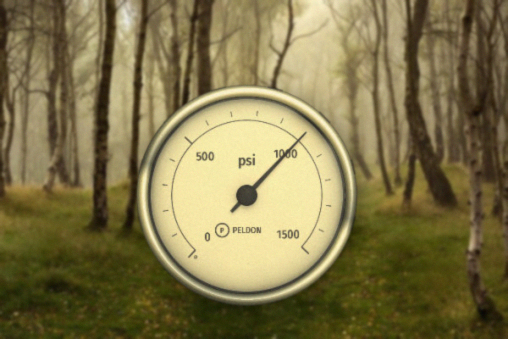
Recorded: 1000 psi
